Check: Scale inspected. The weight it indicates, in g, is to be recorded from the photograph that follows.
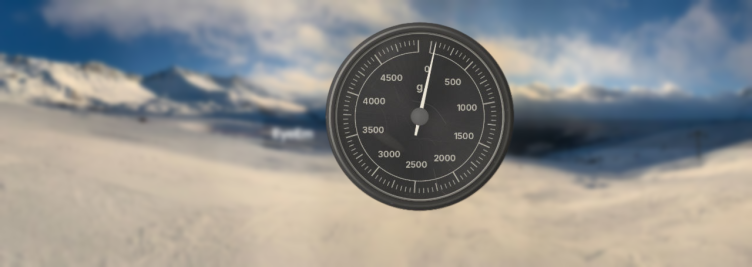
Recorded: 50 g
